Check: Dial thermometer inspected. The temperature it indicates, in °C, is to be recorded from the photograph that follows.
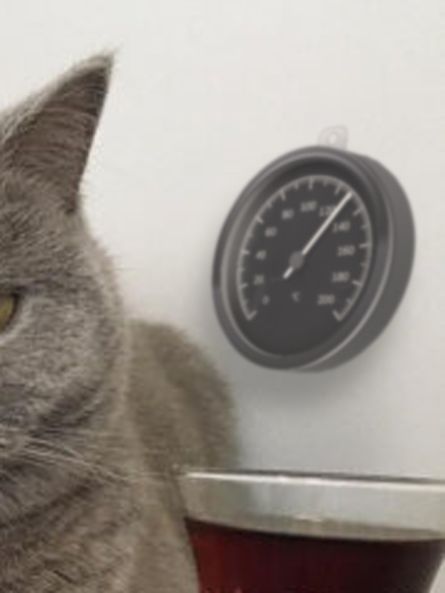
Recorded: 130 °C
